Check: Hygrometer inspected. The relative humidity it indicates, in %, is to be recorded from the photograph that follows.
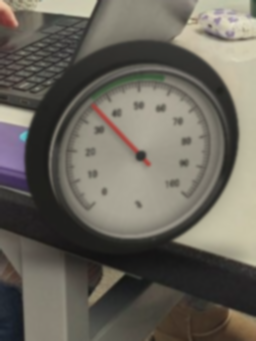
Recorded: 35 %
